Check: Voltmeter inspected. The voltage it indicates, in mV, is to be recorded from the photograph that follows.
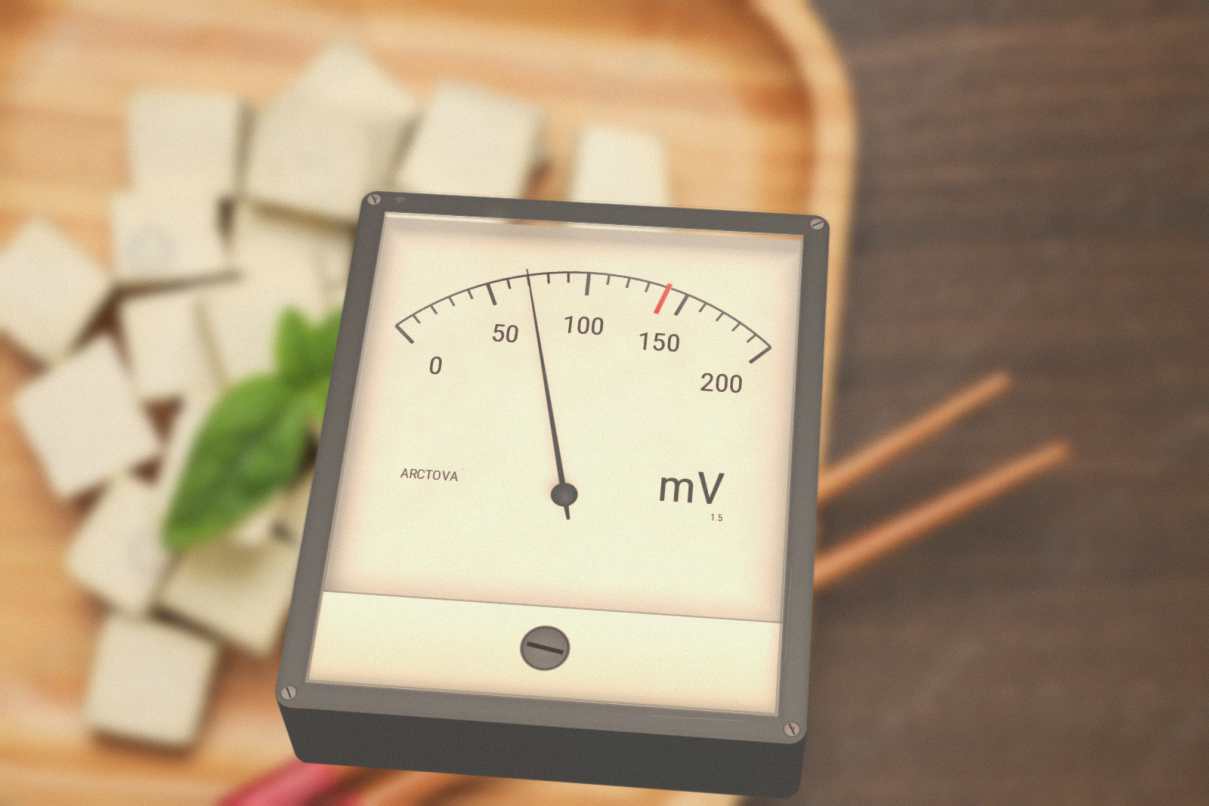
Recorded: 70 mV
